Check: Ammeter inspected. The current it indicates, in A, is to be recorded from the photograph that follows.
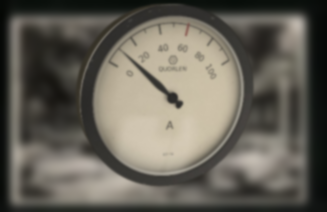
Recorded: 10 A
